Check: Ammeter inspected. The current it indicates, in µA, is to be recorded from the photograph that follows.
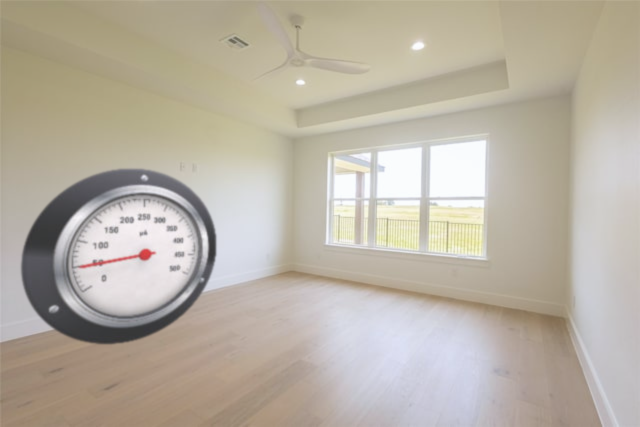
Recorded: 50 µA
